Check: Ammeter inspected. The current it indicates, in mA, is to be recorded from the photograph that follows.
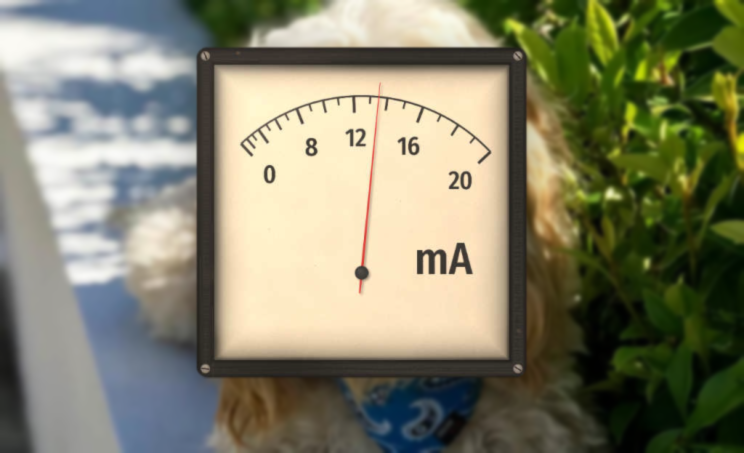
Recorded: 13.5 mA
